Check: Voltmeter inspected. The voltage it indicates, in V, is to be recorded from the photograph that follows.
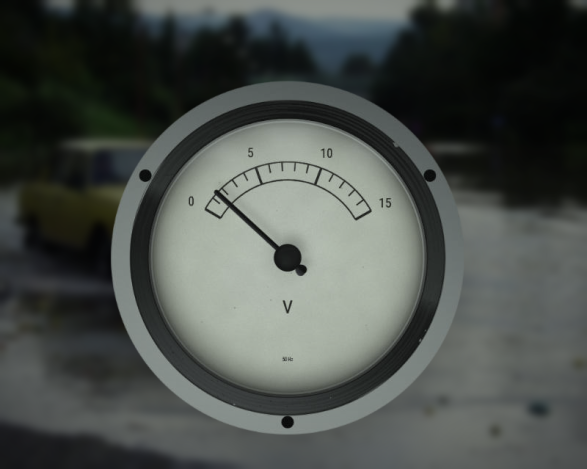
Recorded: 1.5 V
